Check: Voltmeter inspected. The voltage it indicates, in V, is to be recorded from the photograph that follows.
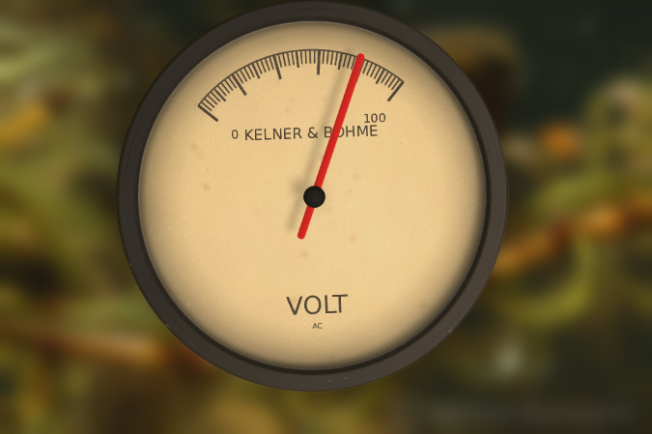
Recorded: 78 V
